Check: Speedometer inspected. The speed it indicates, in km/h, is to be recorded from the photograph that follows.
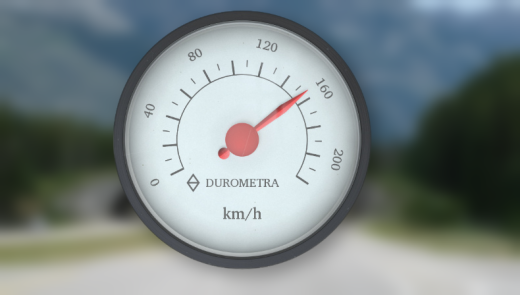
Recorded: 155 km/h
